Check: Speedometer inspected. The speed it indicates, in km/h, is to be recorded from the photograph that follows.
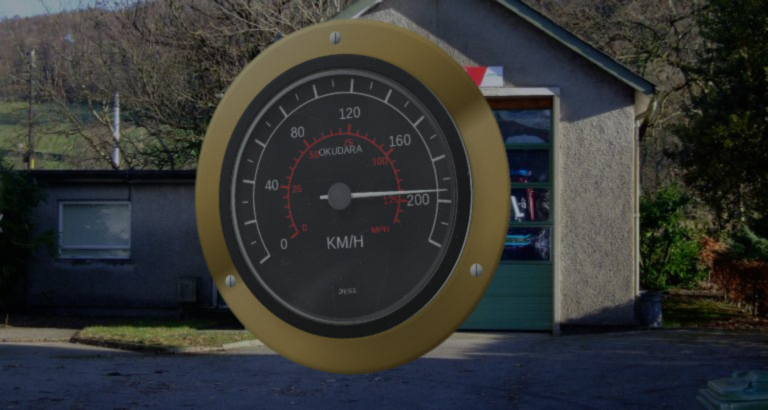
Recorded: 195 km/h
